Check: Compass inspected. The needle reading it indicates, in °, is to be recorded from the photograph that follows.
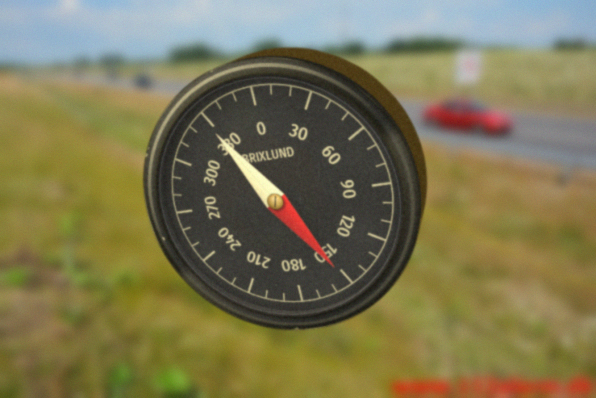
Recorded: 150 °
